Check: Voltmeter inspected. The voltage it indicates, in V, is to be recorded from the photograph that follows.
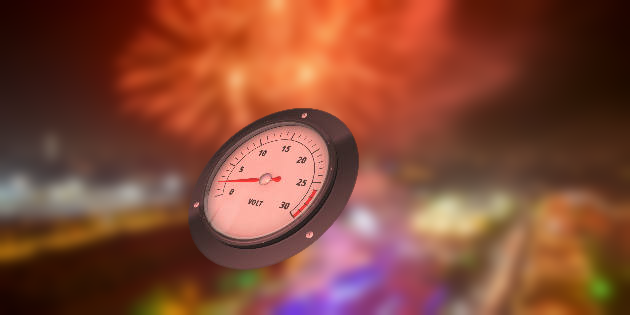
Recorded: 2 V
